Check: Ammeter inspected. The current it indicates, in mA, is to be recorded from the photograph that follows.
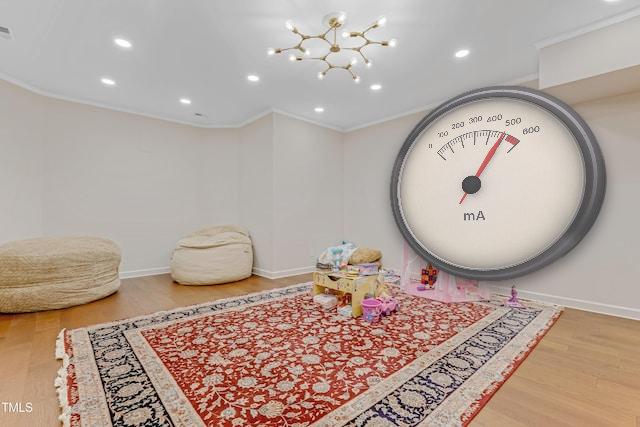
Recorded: 500 mA
